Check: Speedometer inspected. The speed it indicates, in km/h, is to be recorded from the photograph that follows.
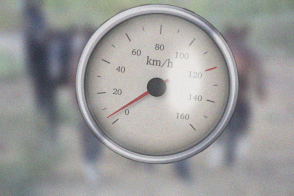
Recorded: 5 km/h
